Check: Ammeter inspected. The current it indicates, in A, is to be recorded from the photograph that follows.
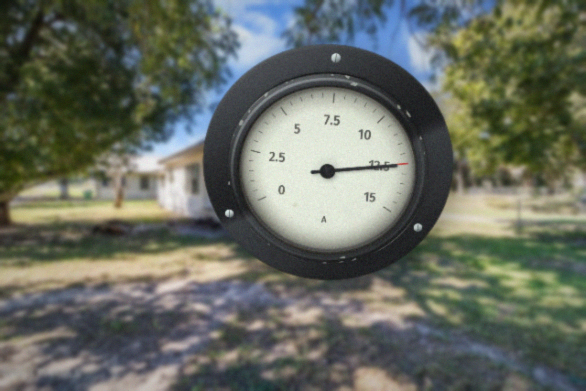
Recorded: 12.5 A
